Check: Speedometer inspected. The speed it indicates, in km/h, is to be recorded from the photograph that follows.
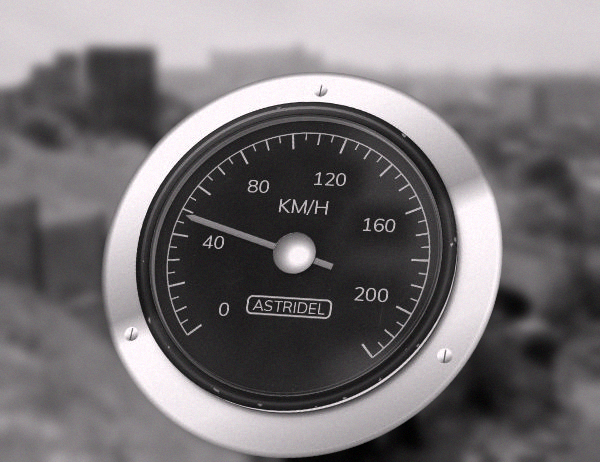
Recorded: 47.5 km/h
